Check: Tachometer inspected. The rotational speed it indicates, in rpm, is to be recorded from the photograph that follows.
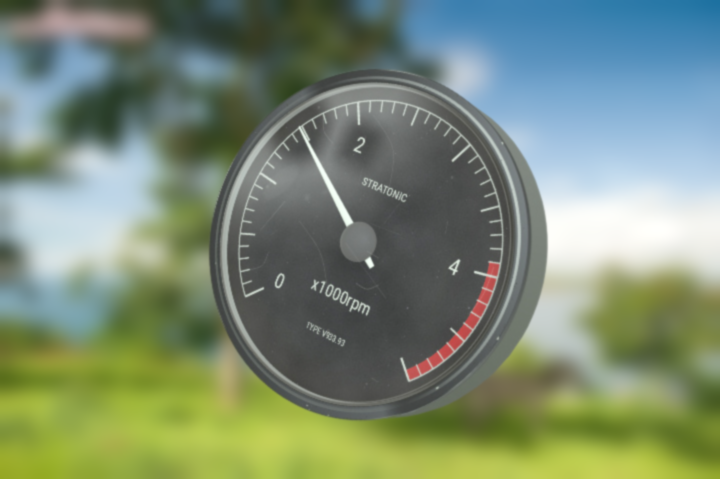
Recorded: 1500 rpm
